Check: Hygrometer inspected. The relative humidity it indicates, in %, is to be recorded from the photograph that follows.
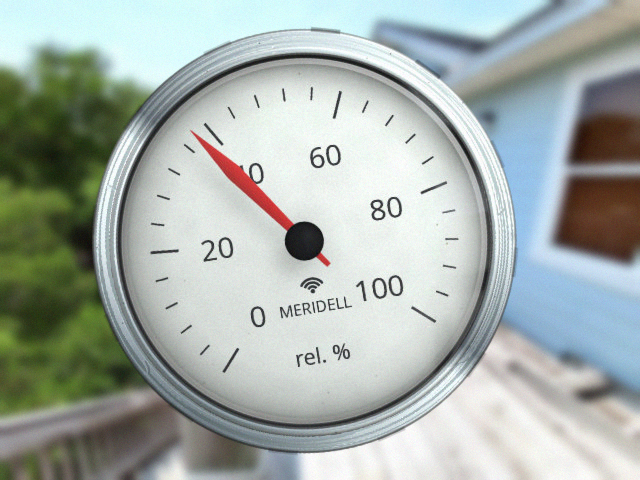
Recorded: 38 %
